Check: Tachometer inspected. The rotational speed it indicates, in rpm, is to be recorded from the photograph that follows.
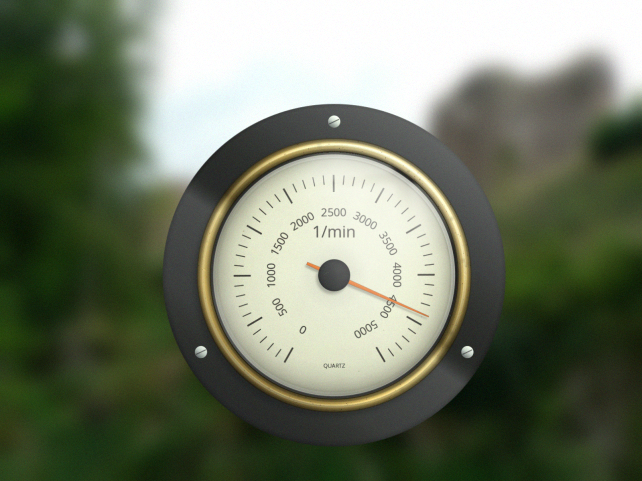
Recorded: 4400 rpm
